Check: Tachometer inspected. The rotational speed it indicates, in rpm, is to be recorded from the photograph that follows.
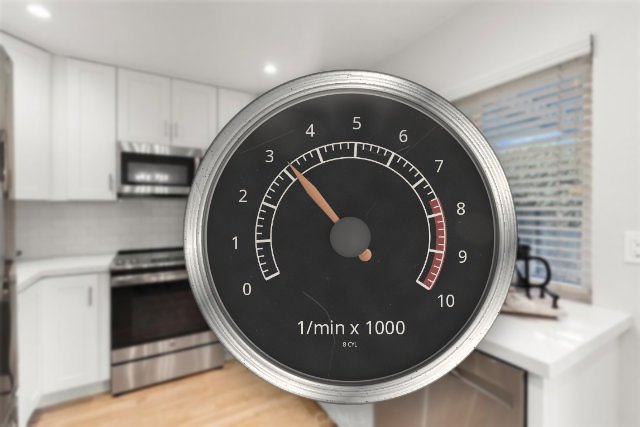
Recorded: 3200 rpm
